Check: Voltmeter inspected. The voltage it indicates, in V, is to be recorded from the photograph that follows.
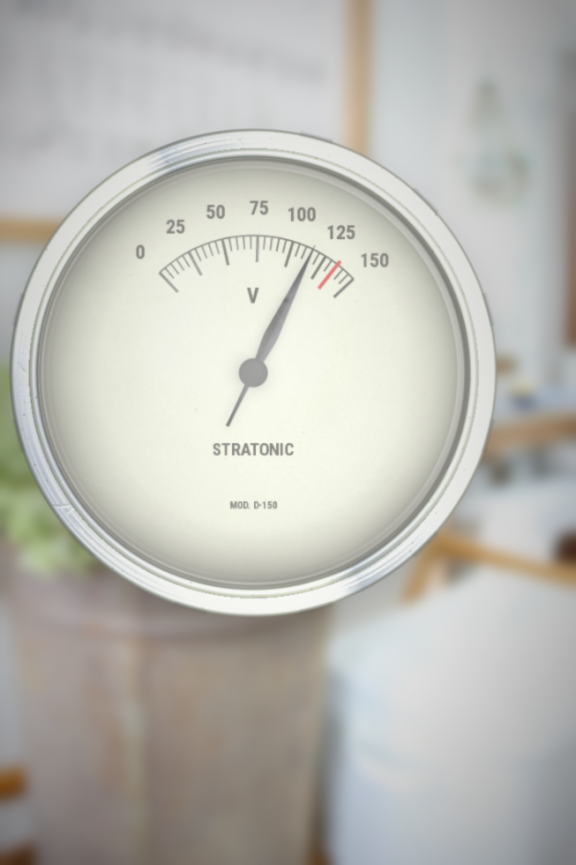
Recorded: 115 V
